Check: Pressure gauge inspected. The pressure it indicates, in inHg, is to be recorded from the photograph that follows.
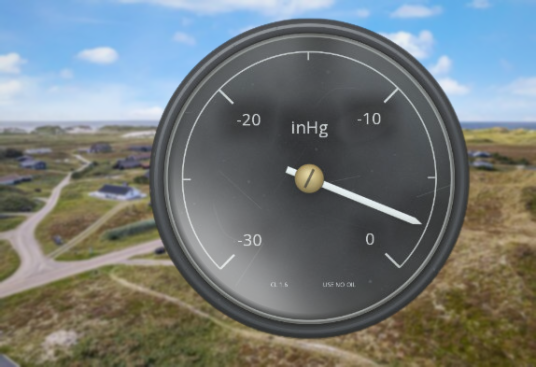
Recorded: -2.5 inHg
